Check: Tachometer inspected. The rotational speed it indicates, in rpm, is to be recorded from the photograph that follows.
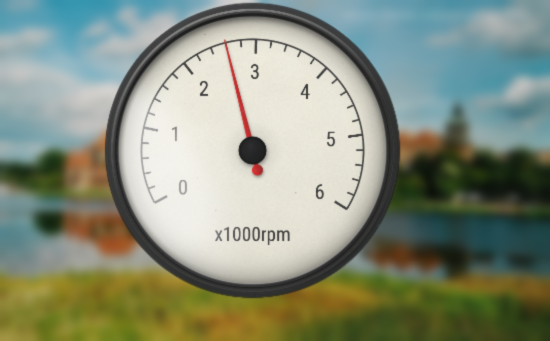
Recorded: 2600 rpm
